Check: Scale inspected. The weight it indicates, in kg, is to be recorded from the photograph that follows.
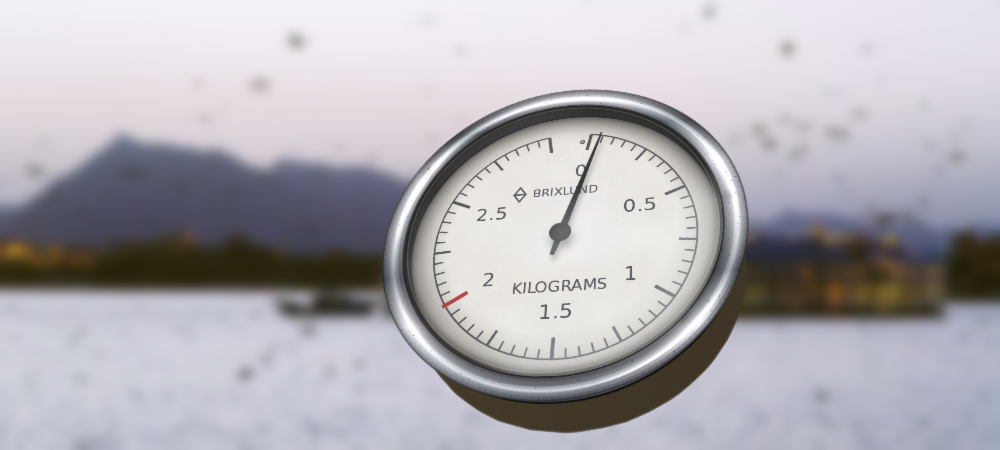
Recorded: 0.05 kg
